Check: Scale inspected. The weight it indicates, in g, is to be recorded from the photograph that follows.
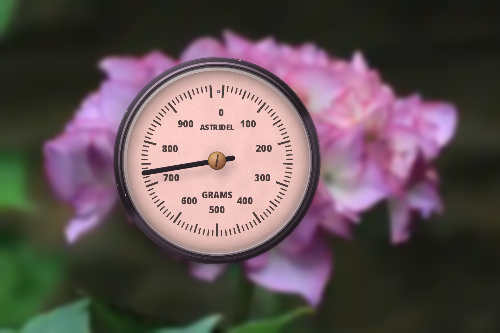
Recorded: 730 g
